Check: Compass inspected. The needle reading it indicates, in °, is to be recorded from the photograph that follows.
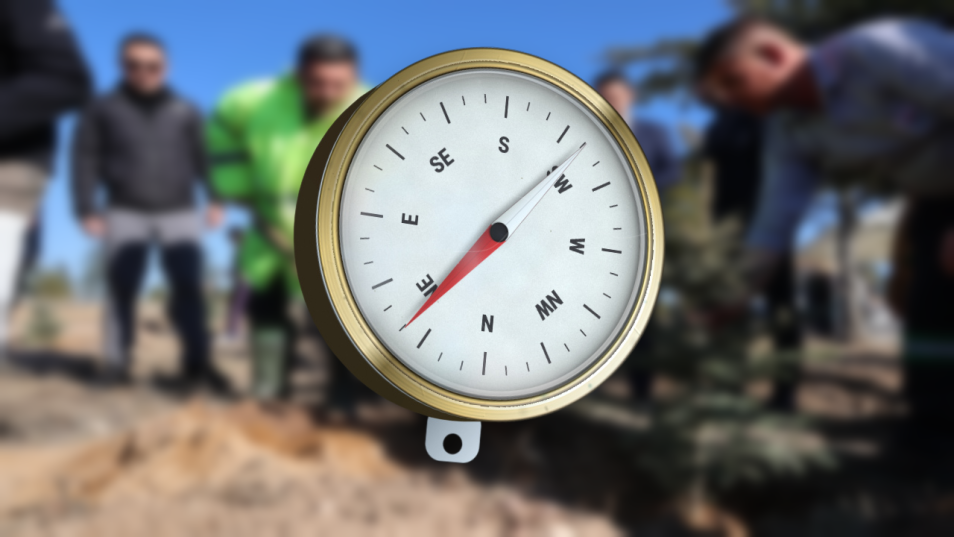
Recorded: 40 °
